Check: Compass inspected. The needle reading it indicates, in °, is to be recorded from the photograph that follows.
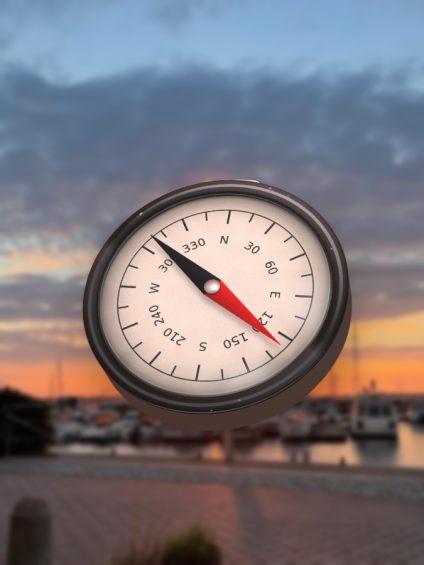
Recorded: 127.5 °
